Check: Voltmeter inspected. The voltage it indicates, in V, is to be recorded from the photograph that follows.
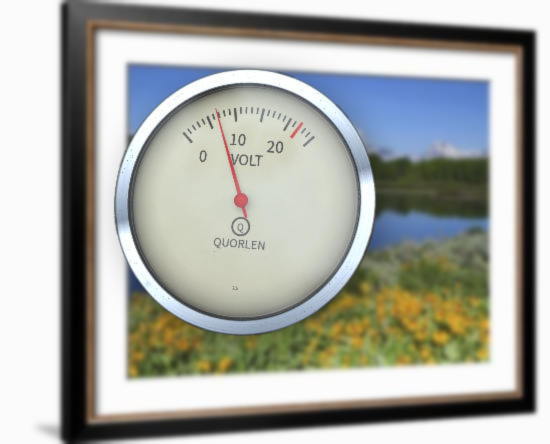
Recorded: 7 V
